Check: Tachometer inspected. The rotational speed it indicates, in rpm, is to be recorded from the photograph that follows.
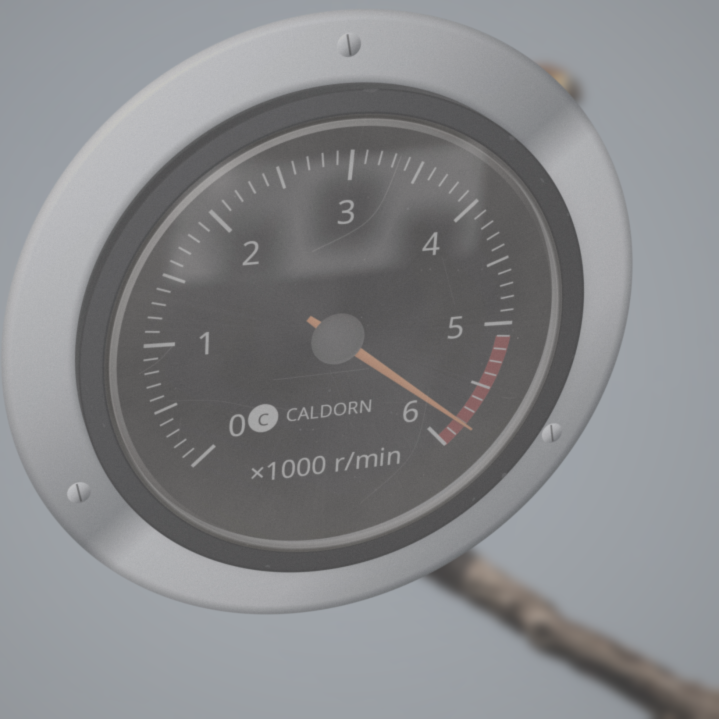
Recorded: 5800 rpm
